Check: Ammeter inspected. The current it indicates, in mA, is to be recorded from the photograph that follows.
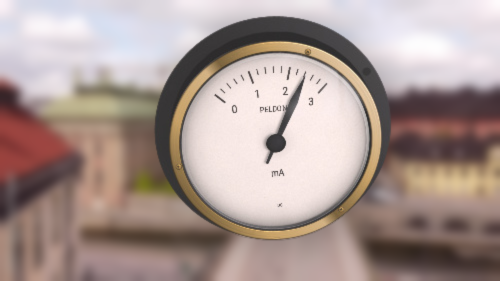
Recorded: 2.4 mA
